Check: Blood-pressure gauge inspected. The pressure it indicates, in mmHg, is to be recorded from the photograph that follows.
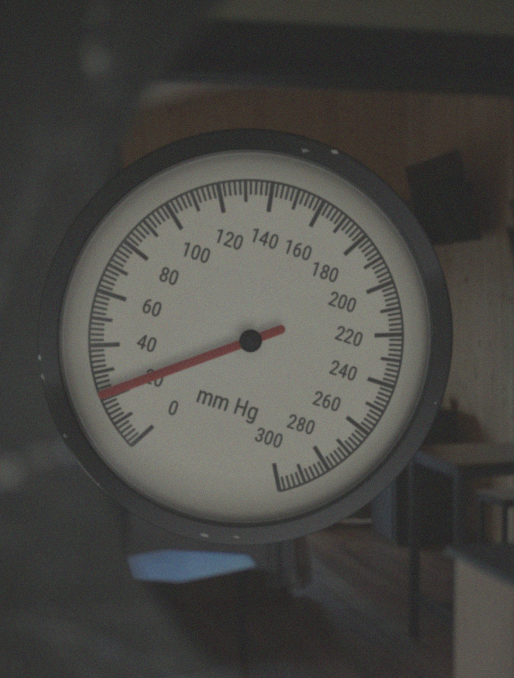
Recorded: 22 mmHg
